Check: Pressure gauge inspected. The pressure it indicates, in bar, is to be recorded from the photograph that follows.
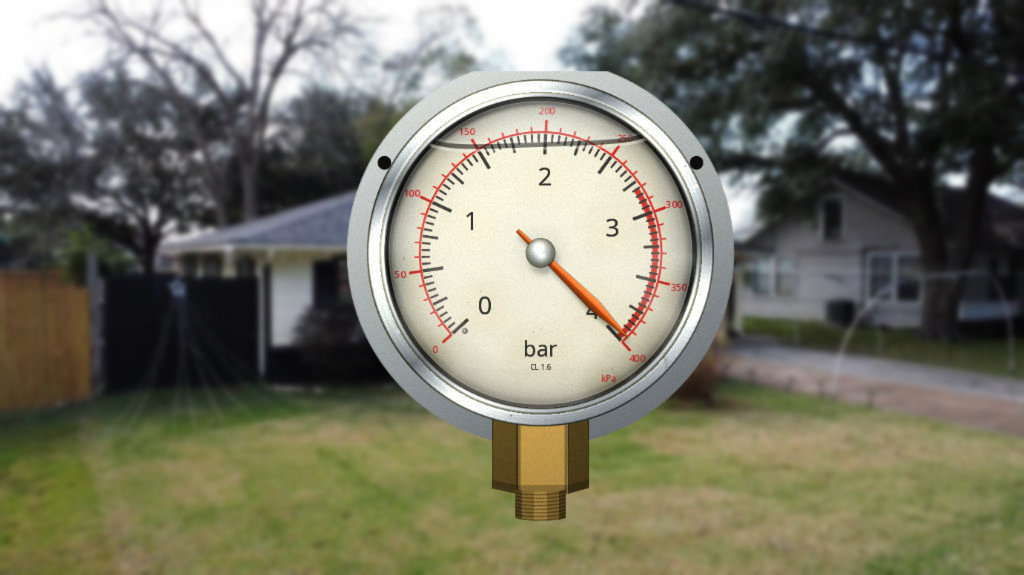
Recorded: 3.95 bar
